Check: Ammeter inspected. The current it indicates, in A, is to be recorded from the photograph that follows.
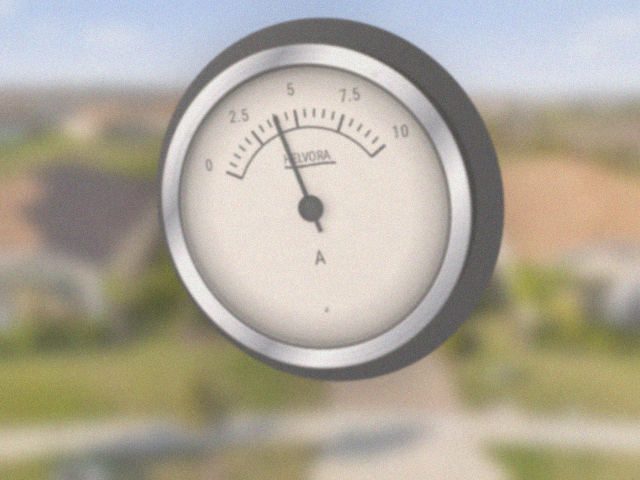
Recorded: 4 A
